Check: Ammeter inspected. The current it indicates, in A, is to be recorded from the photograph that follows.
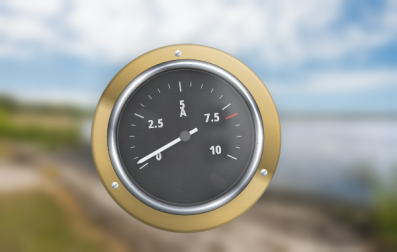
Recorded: 0.25 A
